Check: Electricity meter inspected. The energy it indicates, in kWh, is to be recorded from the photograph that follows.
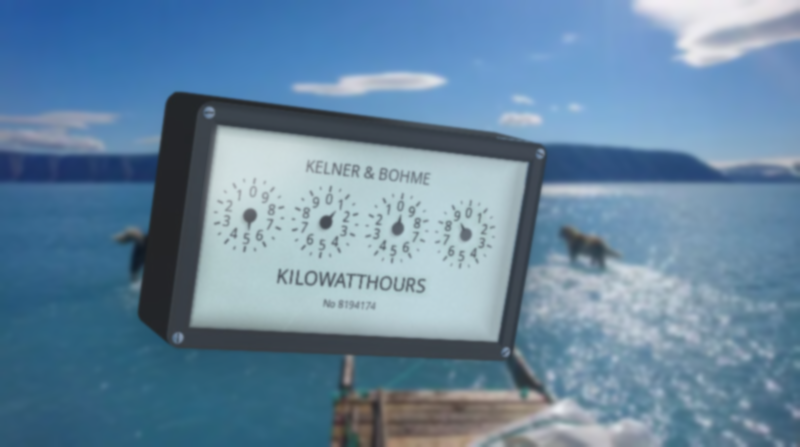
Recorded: 5099 kWh
